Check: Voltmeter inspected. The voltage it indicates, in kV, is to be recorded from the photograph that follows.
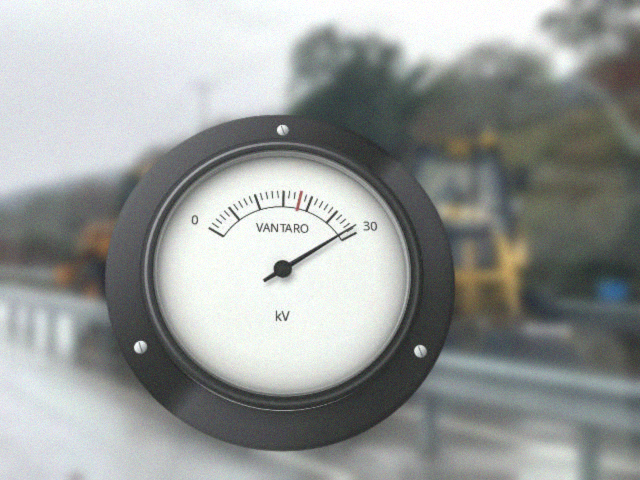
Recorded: 29 kV
